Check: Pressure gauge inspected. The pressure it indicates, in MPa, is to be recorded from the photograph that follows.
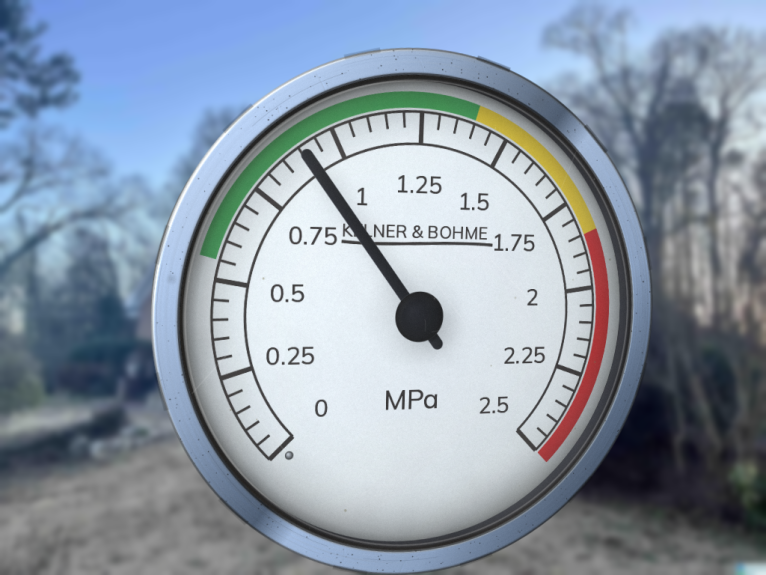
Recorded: 0.9 MPa
